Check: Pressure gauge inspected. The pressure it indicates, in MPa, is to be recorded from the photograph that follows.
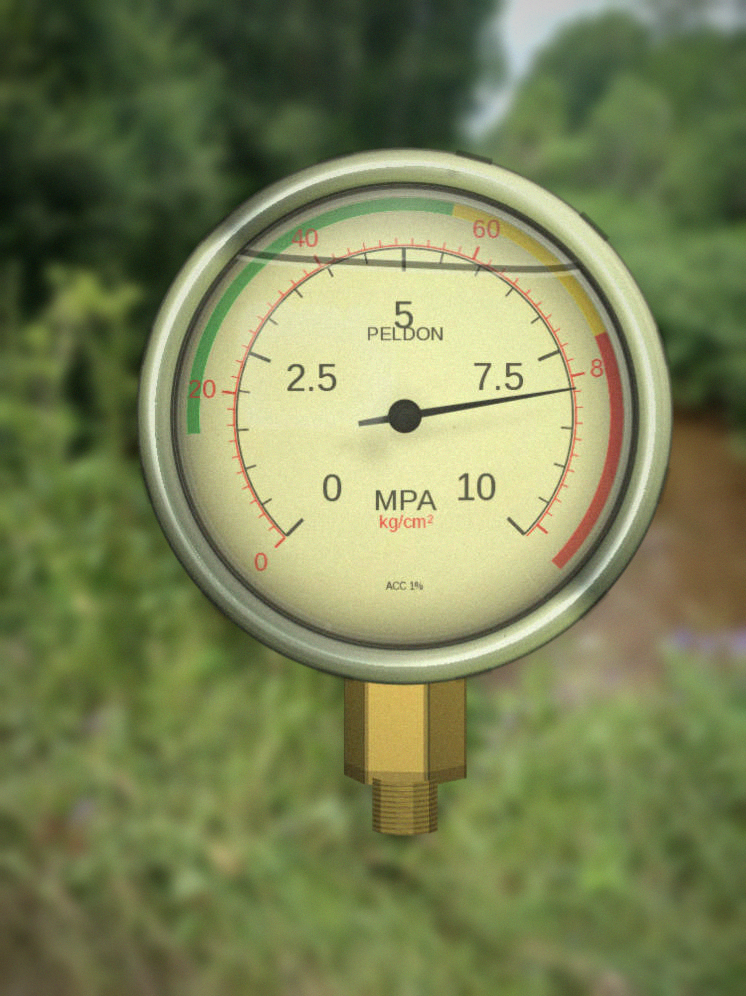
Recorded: 8 MPa
